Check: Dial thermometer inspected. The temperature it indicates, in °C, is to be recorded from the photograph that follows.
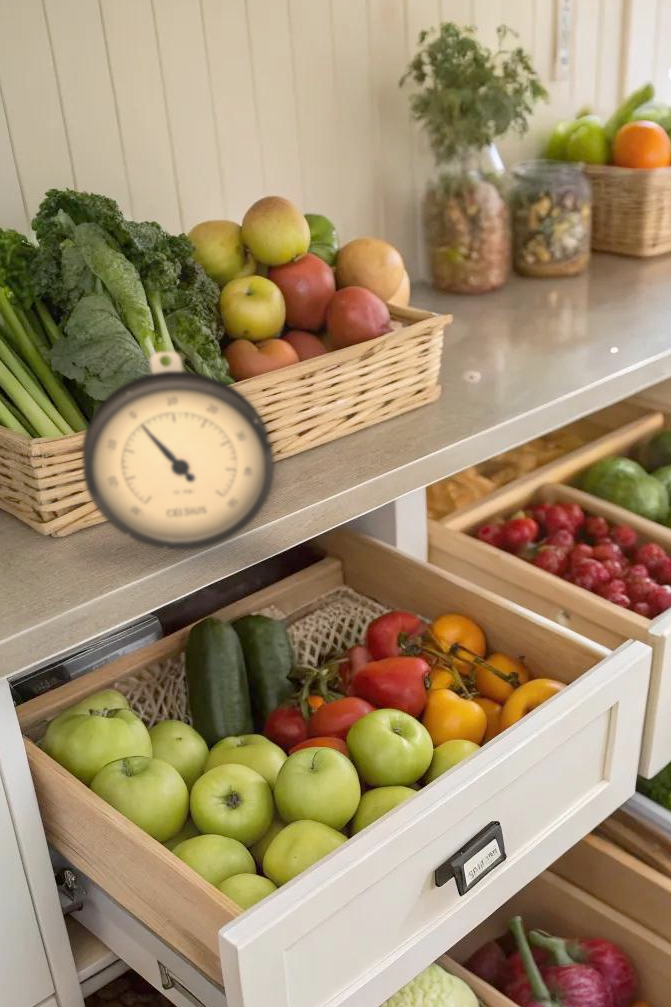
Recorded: 0 °C
